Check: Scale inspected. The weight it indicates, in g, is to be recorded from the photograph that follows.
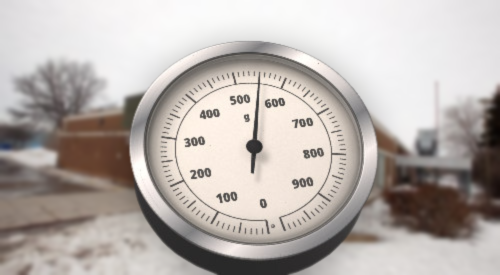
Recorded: 550 g
